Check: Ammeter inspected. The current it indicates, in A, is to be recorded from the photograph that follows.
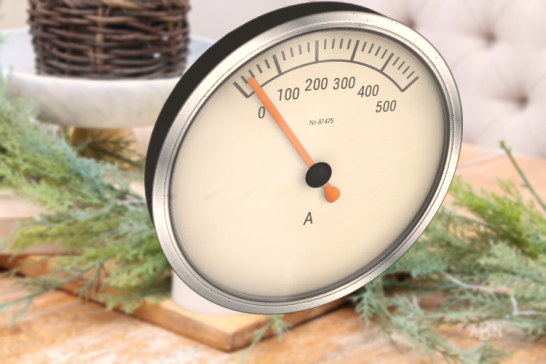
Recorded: 30 A
